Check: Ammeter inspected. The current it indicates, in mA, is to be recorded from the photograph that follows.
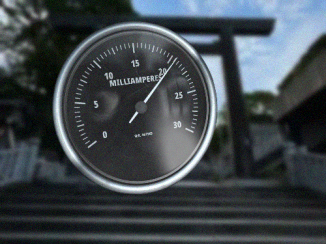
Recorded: 20.5 mA
